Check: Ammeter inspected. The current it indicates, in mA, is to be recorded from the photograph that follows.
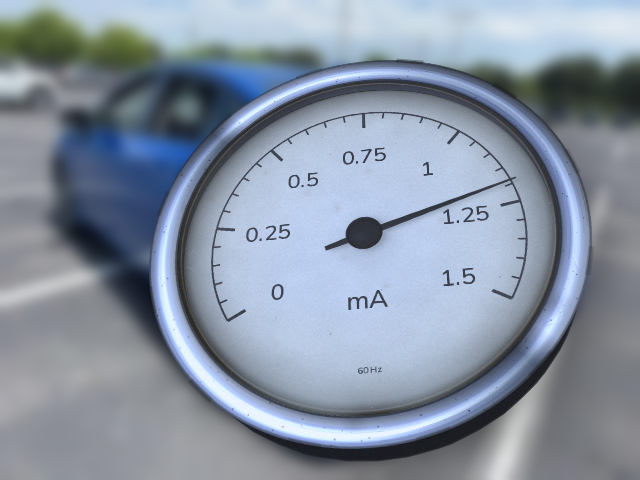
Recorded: 1.2 mA
